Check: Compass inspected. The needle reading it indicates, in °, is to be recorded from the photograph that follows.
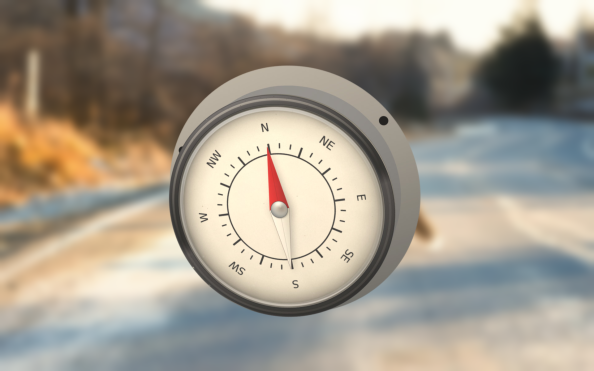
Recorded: 0 °
